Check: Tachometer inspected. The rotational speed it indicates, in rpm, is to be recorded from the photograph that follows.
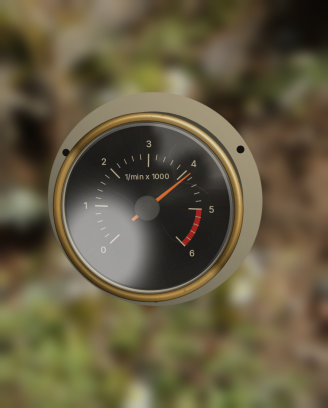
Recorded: 4100 rpm
